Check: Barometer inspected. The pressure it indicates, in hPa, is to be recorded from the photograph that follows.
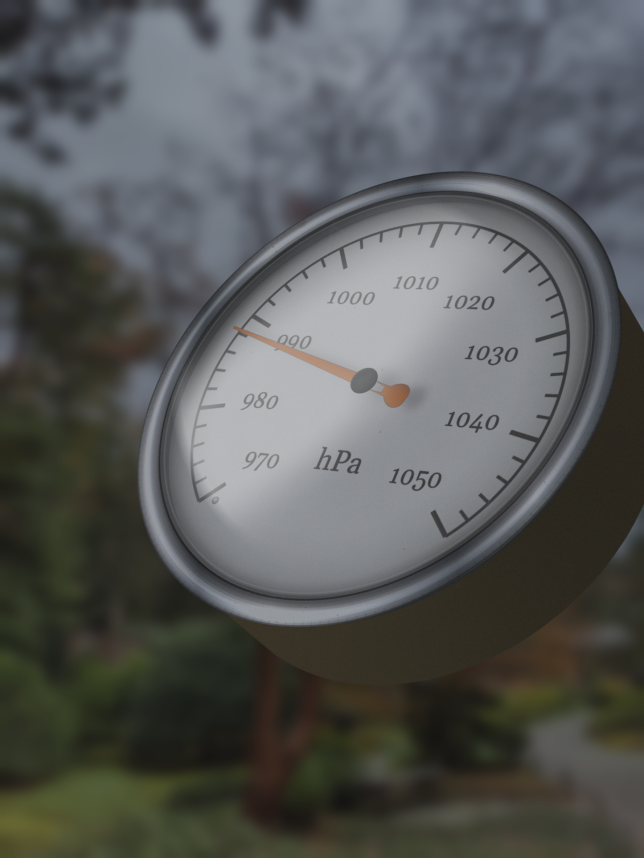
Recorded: 988 hPa
